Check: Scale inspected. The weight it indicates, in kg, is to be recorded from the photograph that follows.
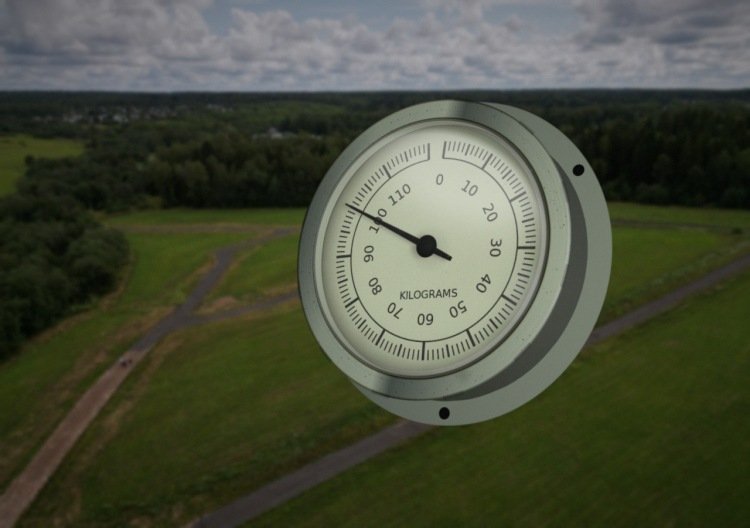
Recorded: 100 kg
